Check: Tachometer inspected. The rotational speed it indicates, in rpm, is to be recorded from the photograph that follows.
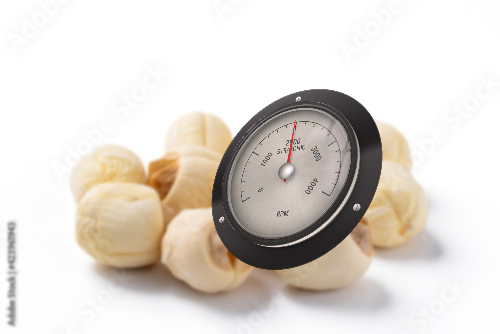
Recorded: 2000 rpm
